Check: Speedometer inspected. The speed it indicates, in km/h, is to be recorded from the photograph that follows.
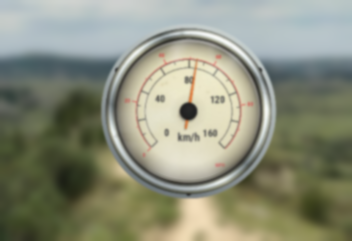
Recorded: 85 km/h
